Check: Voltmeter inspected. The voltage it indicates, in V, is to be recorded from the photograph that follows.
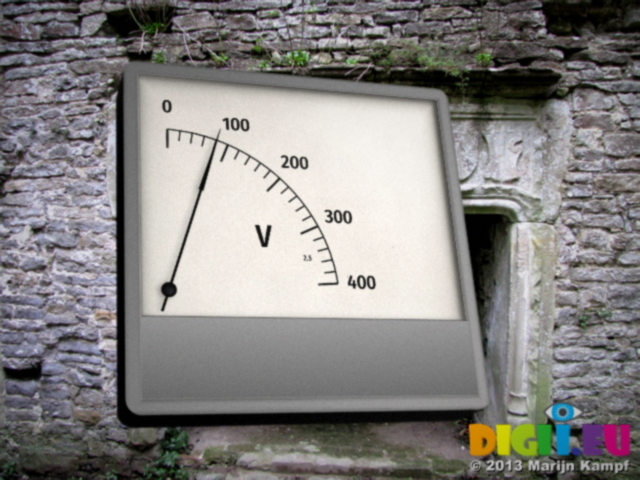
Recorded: 80 V
